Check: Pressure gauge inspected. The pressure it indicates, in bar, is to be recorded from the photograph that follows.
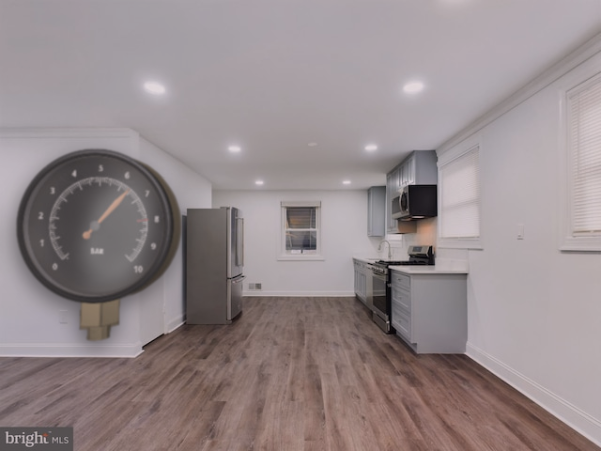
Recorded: 6.5 bar
